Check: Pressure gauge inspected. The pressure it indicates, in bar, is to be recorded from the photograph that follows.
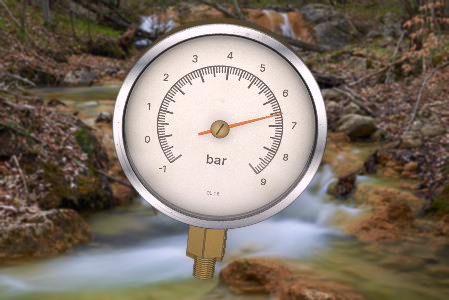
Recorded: 6.5 bar
